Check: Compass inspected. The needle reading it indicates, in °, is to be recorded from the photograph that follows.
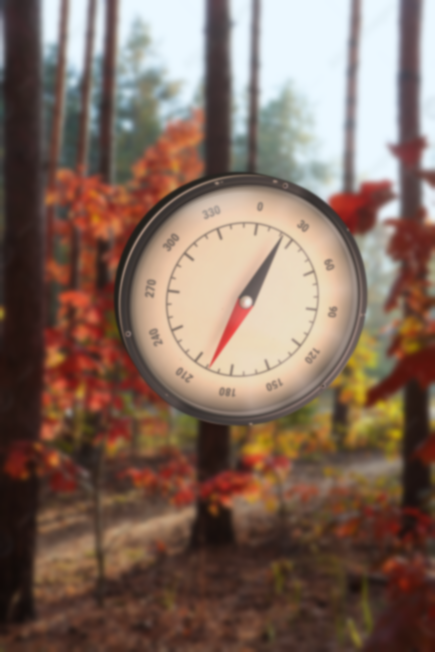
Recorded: 200 °
